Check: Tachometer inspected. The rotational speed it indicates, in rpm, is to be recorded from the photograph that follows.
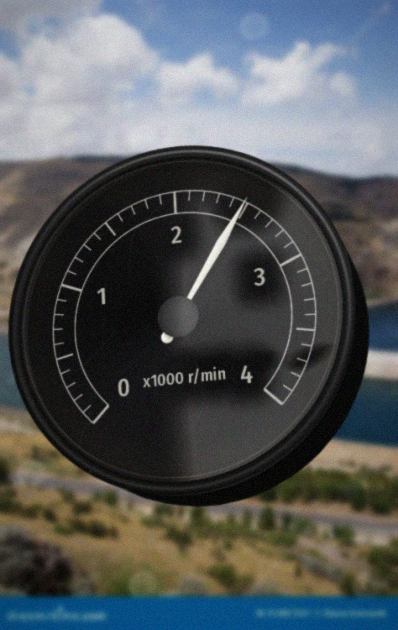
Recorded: 2500 rpm
